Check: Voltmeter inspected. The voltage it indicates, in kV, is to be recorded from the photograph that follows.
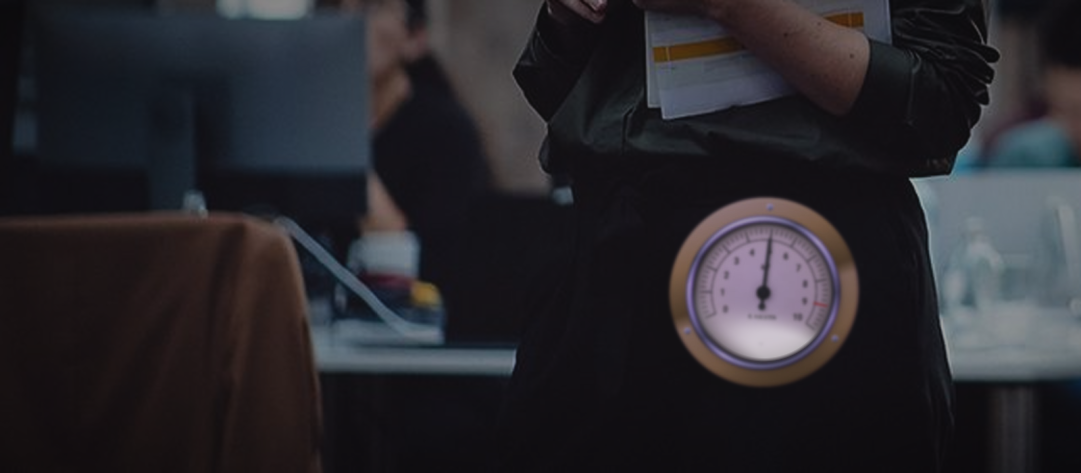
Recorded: 5 kV
